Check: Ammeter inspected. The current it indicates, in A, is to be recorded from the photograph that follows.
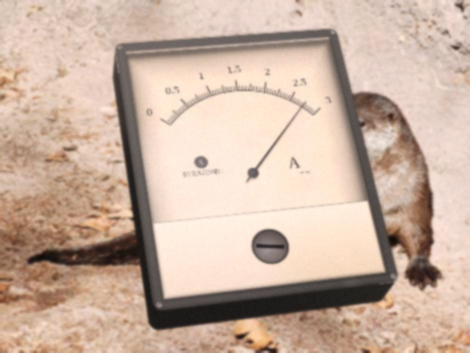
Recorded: 2.75 A
